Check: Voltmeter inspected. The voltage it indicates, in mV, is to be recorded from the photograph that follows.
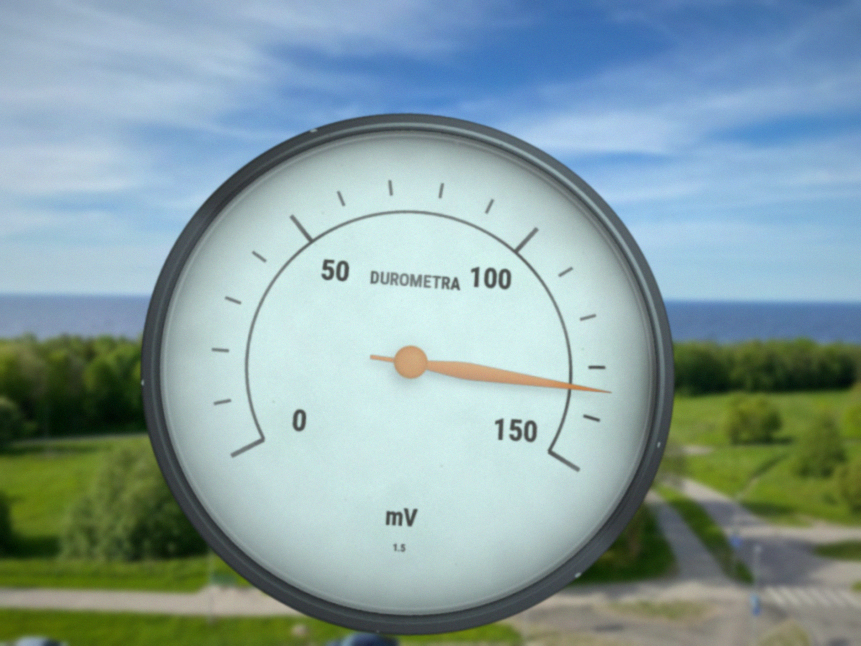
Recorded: 135 mV
